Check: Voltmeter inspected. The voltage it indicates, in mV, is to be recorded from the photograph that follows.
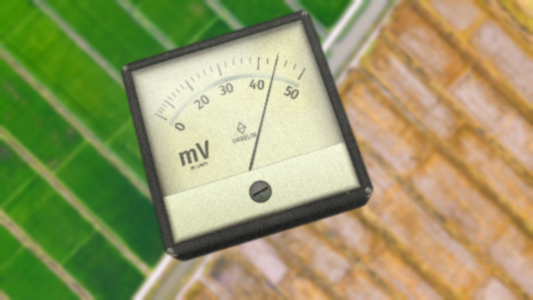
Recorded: 44 mV
